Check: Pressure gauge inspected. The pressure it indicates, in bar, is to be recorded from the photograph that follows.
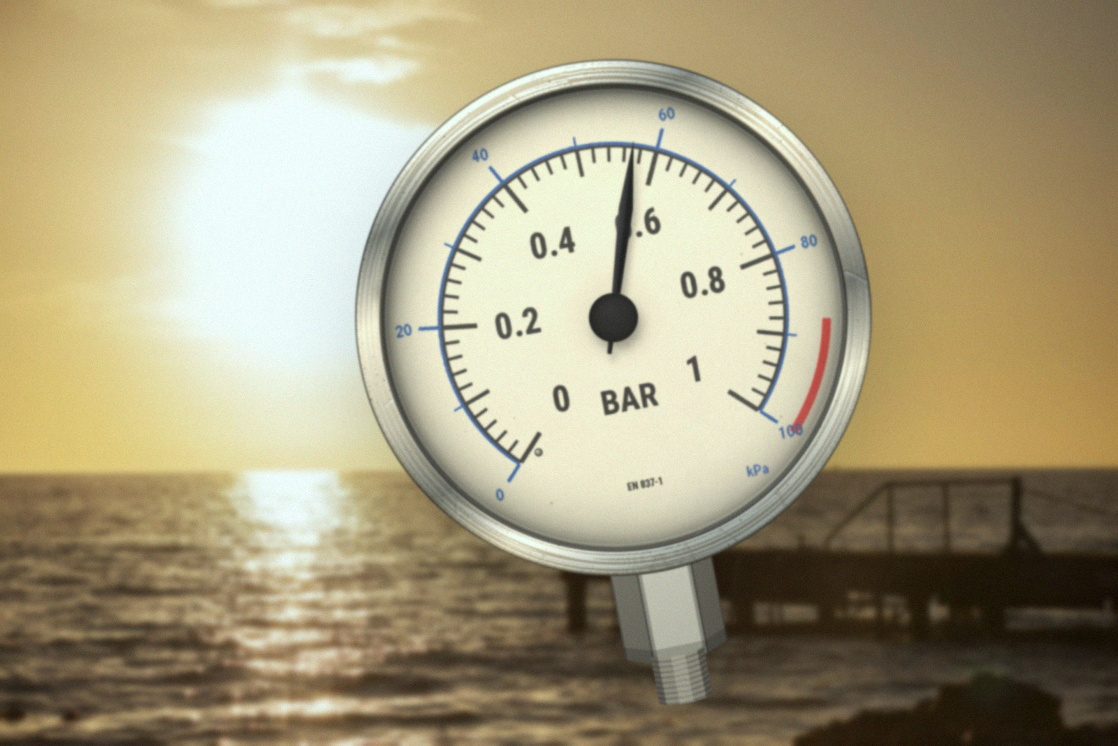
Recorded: 0.57 bar
